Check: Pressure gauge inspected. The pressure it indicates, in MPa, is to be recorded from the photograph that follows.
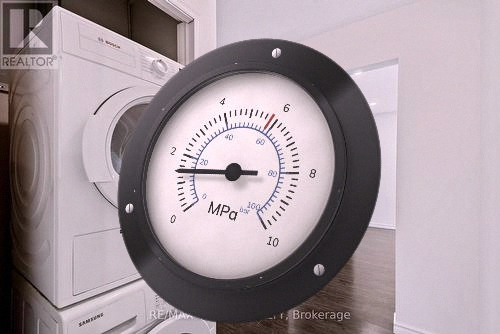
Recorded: 1.4 MPa
